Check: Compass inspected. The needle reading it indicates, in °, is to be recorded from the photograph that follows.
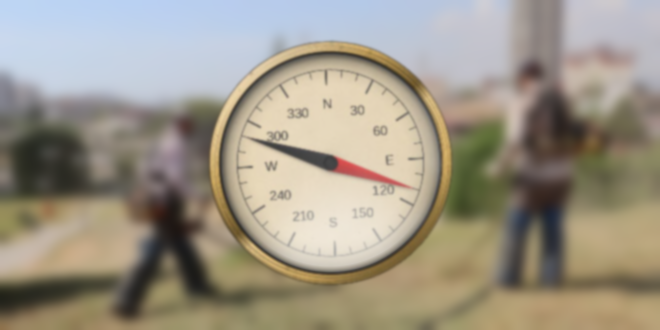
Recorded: 110 °
